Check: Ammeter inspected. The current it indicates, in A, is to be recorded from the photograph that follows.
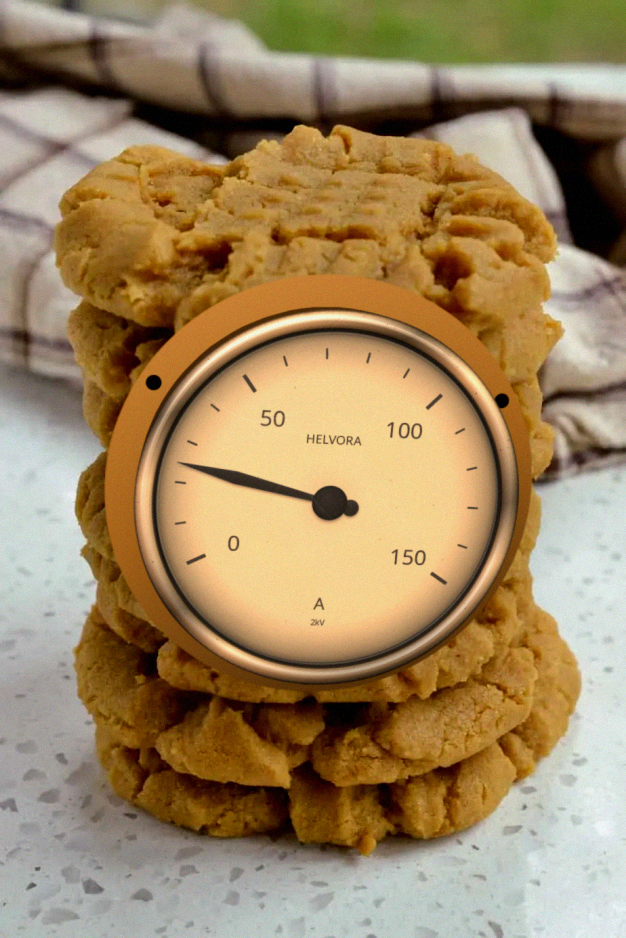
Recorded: 25 A
